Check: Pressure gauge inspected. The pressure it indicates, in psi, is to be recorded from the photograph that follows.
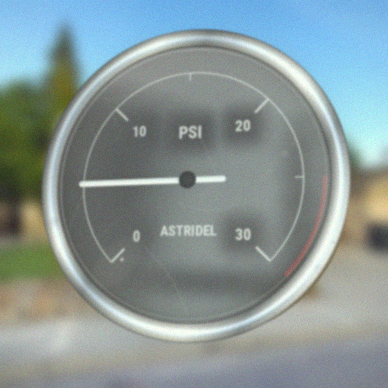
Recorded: 5 psi
